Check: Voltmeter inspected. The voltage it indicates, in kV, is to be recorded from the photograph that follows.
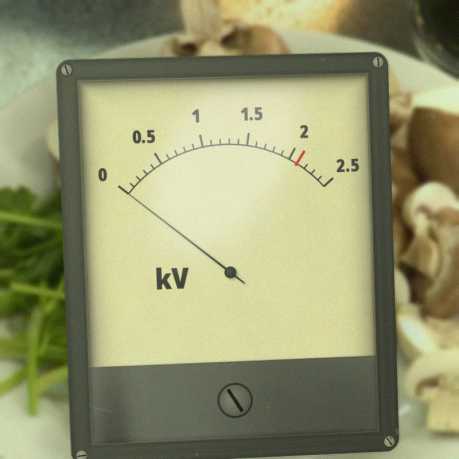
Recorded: 0 kV
